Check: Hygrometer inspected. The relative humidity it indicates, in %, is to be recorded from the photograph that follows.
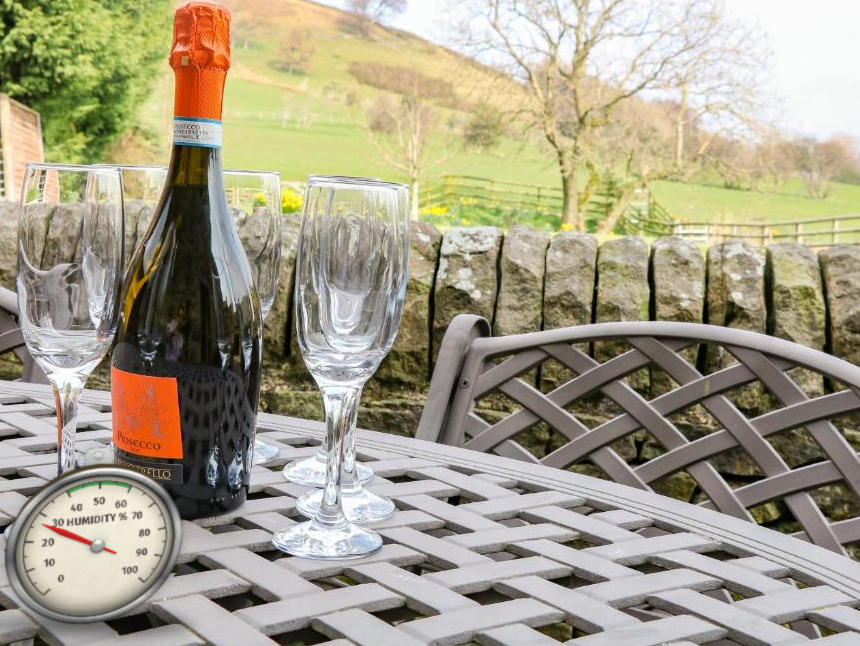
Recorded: 27.5 %
